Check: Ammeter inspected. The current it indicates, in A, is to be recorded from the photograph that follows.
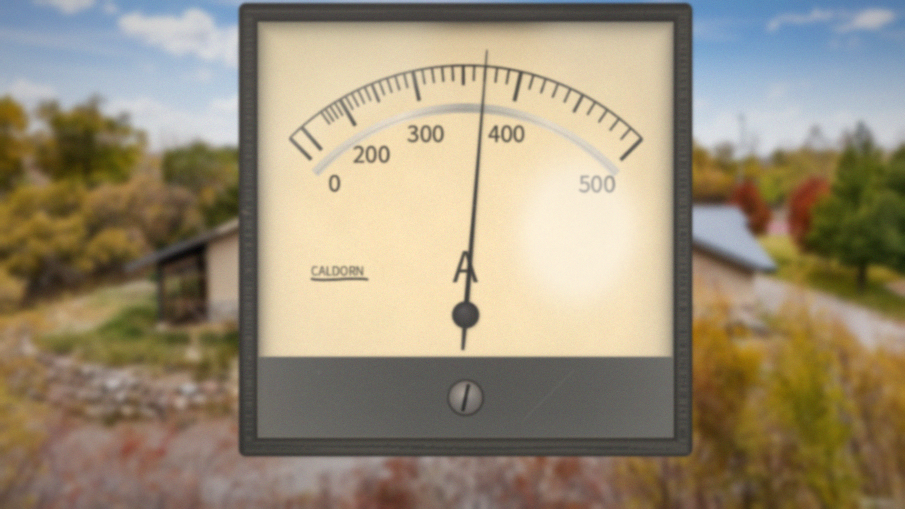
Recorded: 370 A
